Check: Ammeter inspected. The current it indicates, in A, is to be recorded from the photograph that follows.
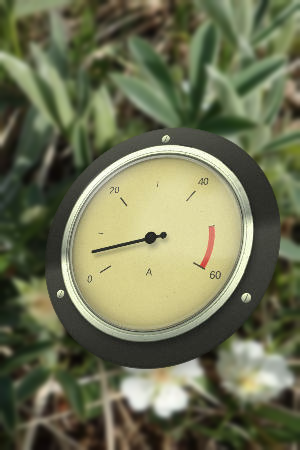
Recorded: 5 A
